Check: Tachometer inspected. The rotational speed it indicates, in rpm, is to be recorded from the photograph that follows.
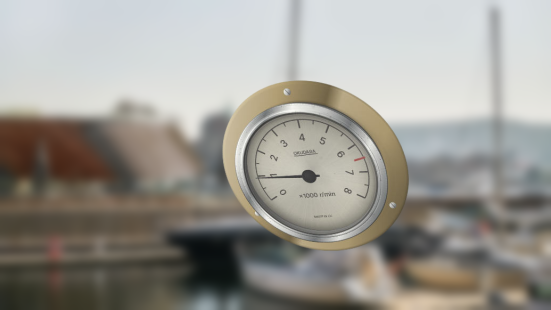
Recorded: 1000 rpm
